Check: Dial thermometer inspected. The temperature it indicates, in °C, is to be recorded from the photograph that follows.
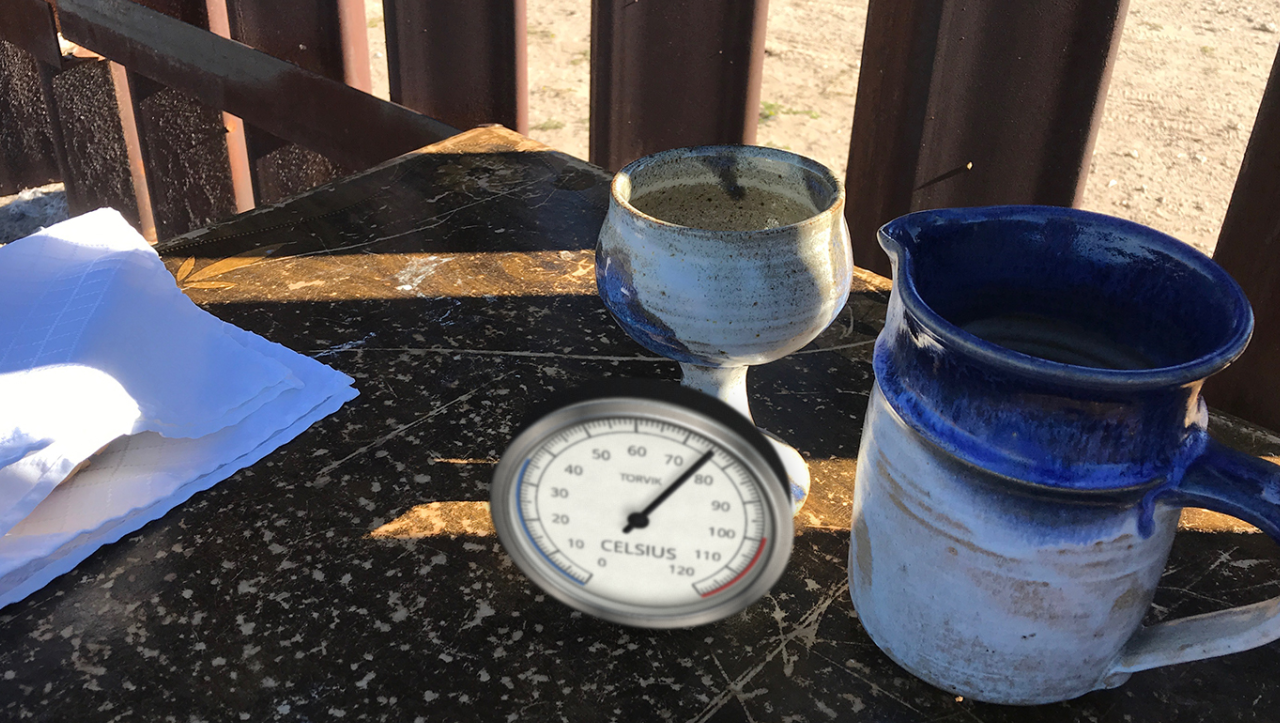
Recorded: 75 °C
